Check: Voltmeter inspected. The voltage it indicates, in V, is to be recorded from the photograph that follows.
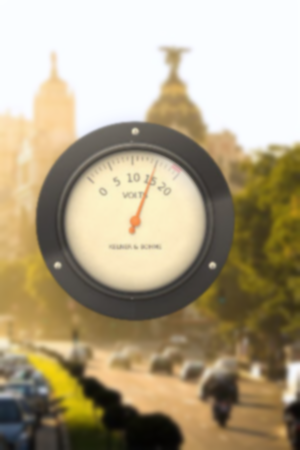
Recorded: 15 V
